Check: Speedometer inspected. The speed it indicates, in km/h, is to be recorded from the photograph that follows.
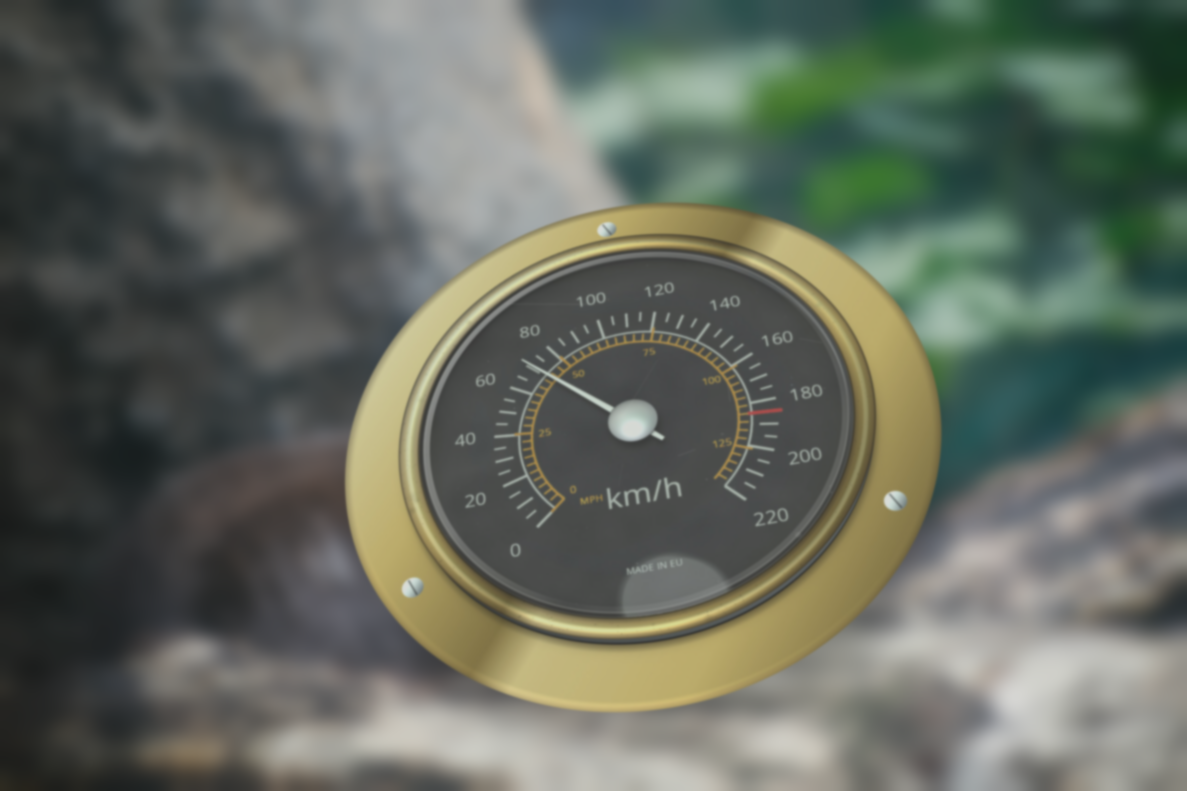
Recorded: 70 km/h
